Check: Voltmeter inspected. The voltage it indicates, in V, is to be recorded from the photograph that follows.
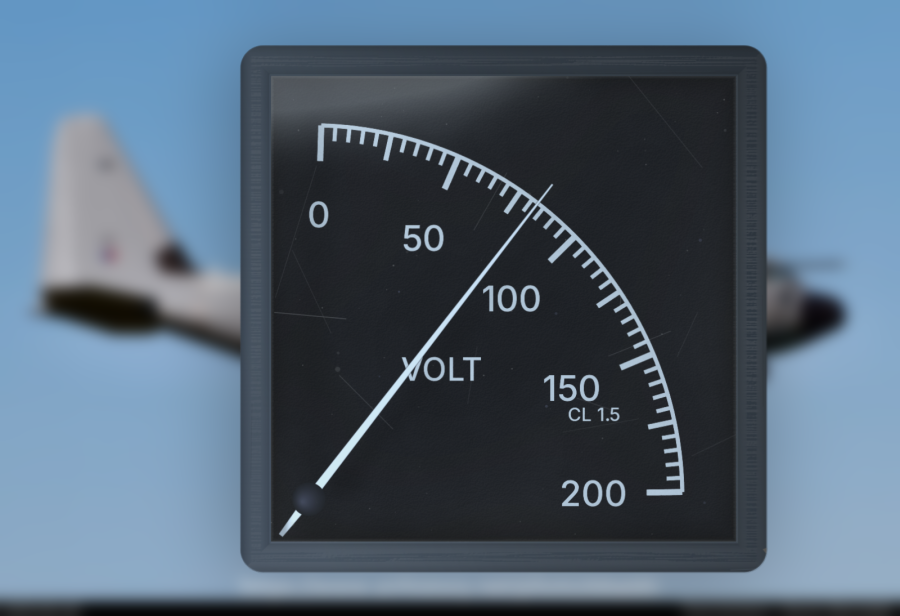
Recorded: 82.5 V
